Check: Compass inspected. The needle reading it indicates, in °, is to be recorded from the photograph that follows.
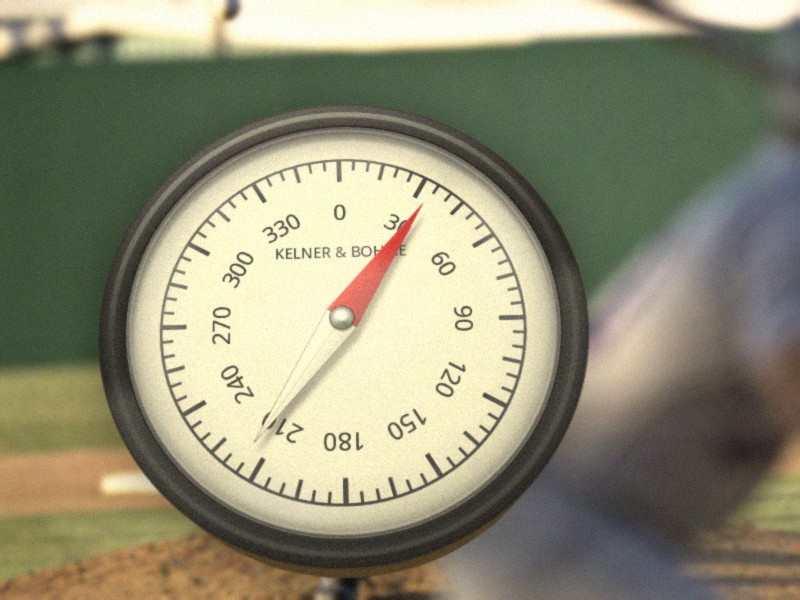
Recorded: 35 °
